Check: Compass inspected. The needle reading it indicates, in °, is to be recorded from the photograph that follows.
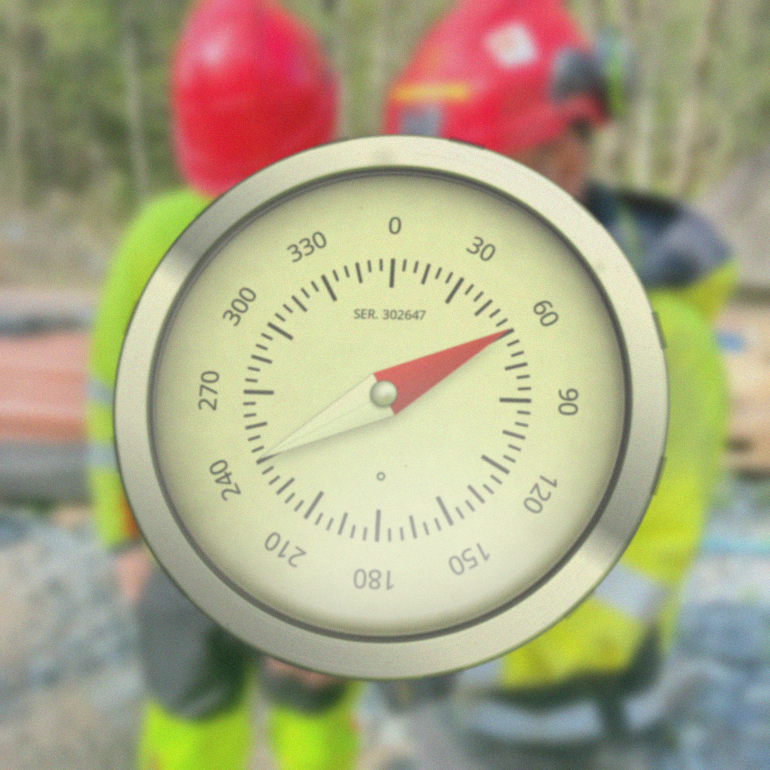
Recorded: 60 °
